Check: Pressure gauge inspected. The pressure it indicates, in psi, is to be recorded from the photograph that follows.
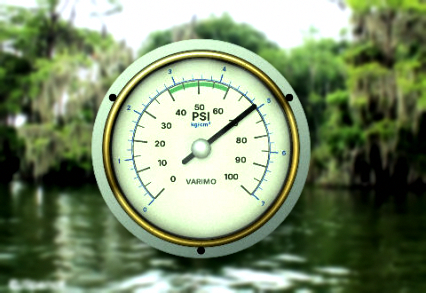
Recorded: 70 psi
